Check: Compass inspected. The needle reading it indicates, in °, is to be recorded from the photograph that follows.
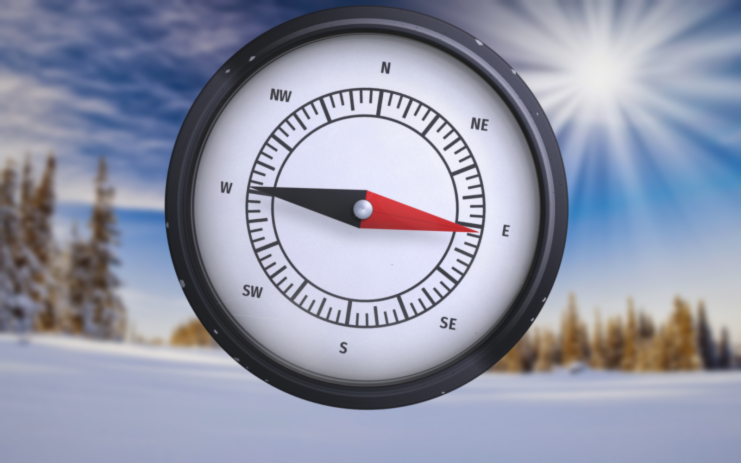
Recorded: 92.5 °
